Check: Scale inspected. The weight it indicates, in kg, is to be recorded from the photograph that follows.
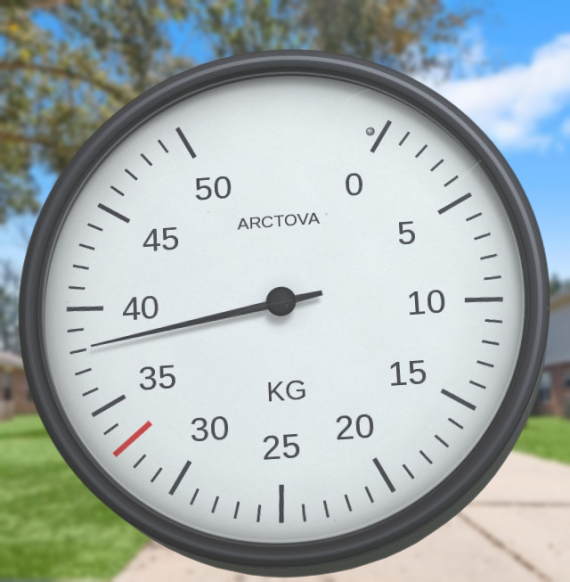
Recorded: 38 kg
